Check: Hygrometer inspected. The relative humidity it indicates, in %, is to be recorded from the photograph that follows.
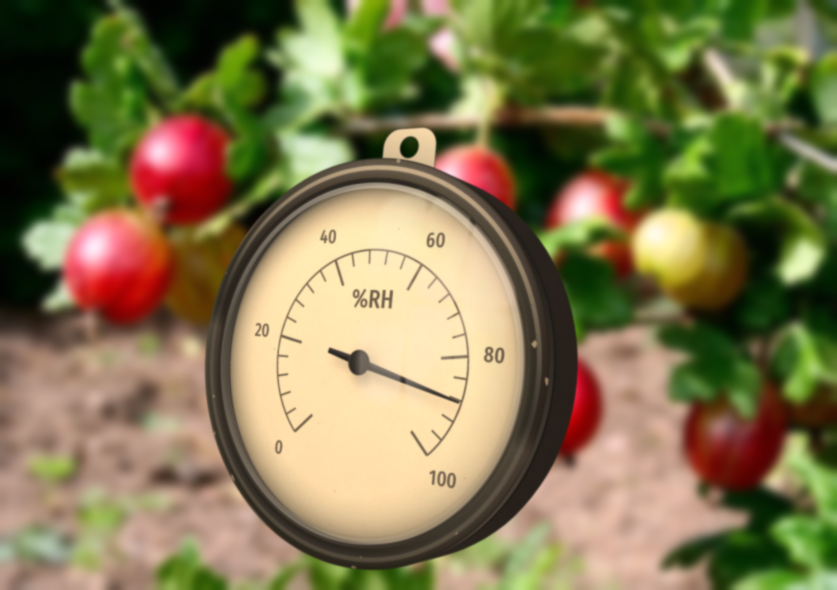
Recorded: 88 %
